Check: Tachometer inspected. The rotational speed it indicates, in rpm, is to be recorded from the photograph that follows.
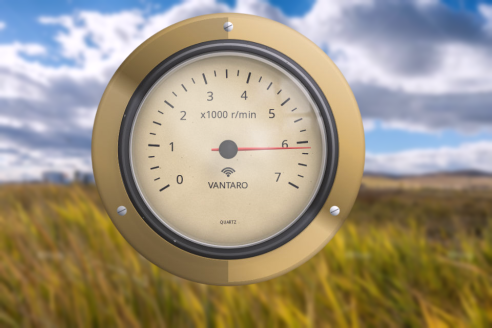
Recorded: 6125 rpm
